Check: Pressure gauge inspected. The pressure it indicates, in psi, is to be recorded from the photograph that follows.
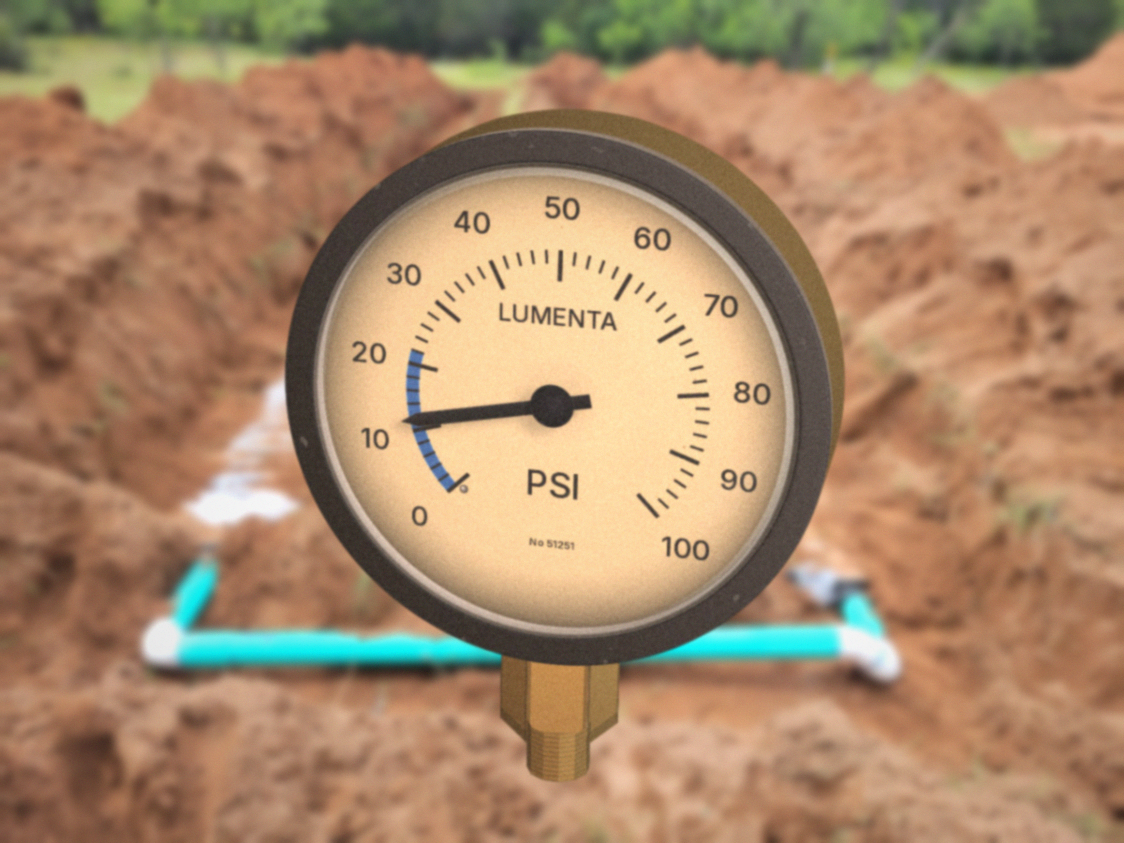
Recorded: 12 psi
